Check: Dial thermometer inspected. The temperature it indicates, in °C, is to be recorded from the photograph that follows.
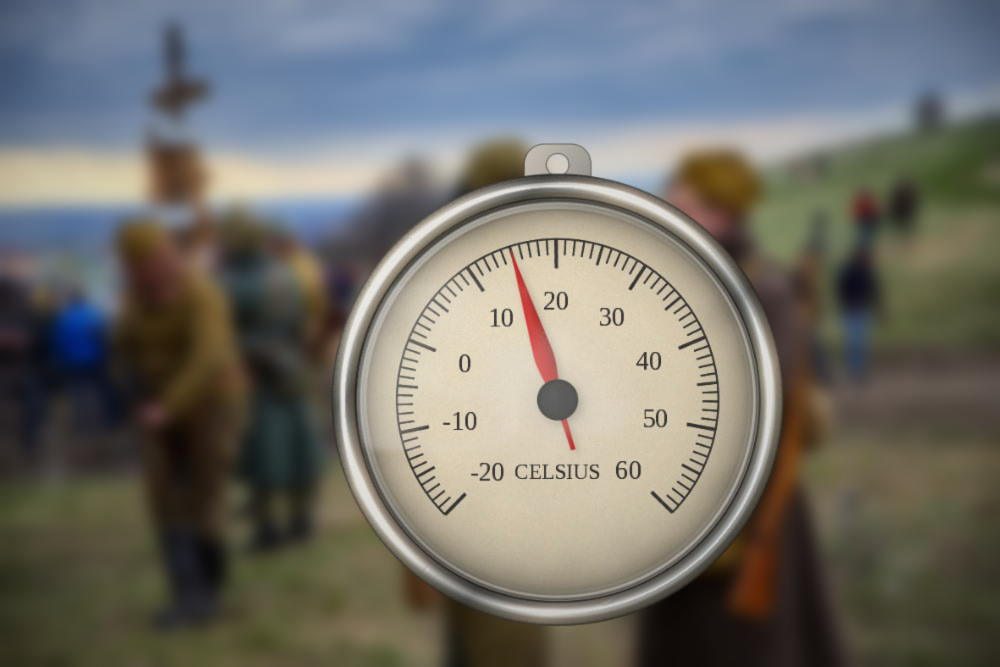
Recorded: 15 °C
